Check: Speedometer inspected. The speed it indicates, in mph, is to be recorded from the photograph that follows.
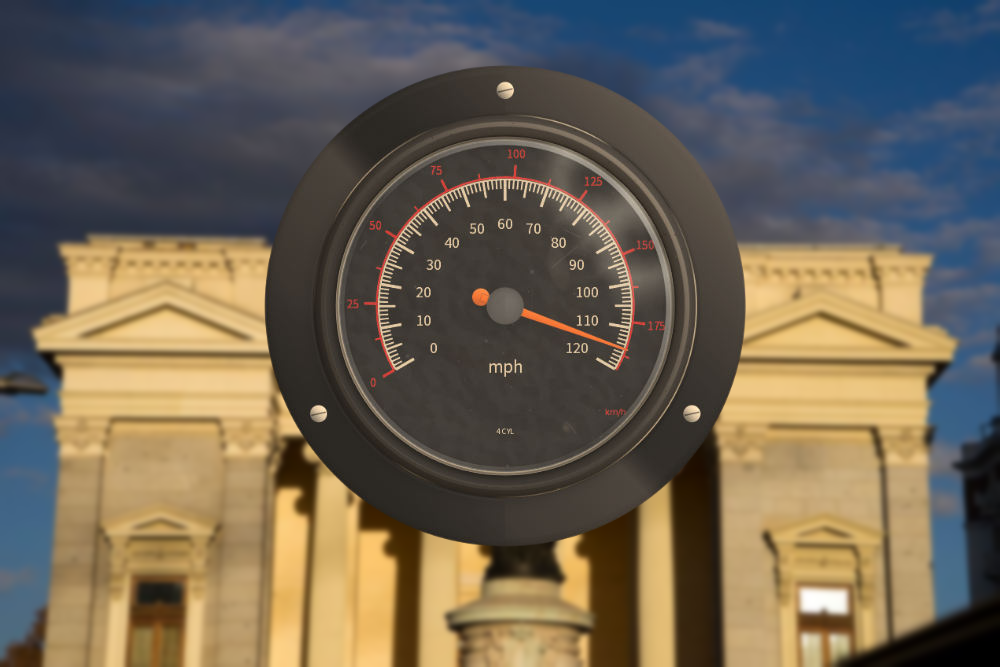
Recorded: 115 mph
